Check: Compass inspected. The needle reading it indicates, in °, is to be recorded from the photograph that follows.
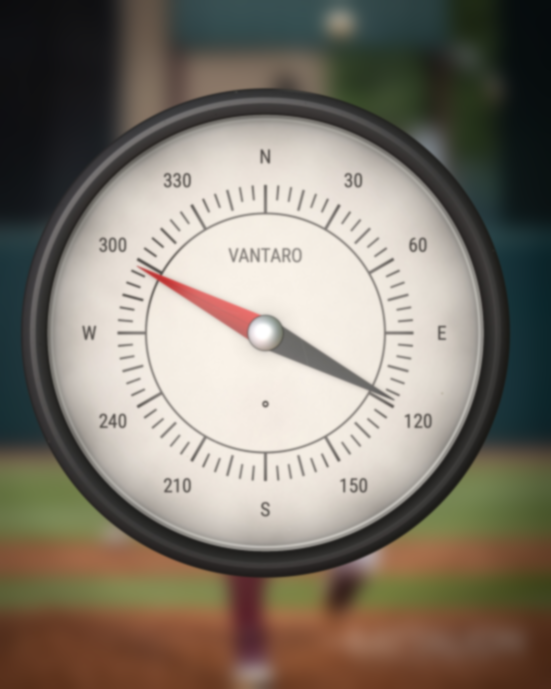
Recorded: 297.5 °
